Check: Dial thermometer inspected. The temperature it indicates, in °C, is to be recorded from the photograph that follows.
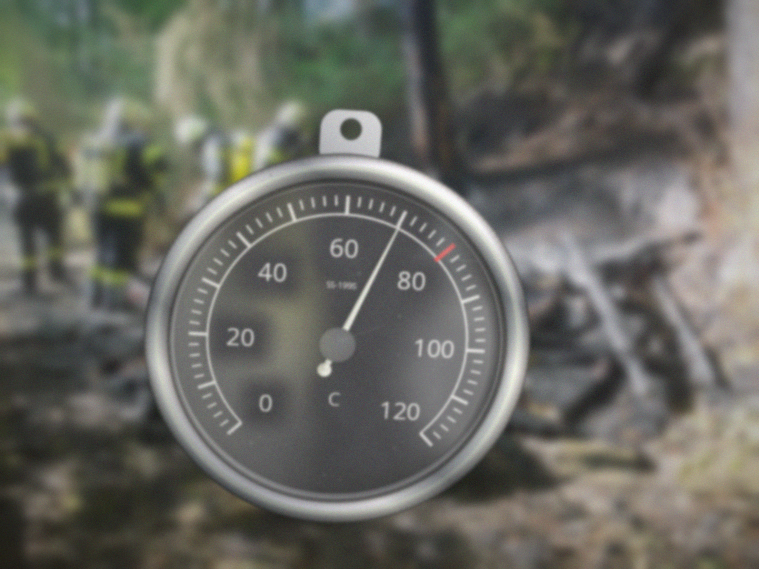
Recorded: 70 °C
